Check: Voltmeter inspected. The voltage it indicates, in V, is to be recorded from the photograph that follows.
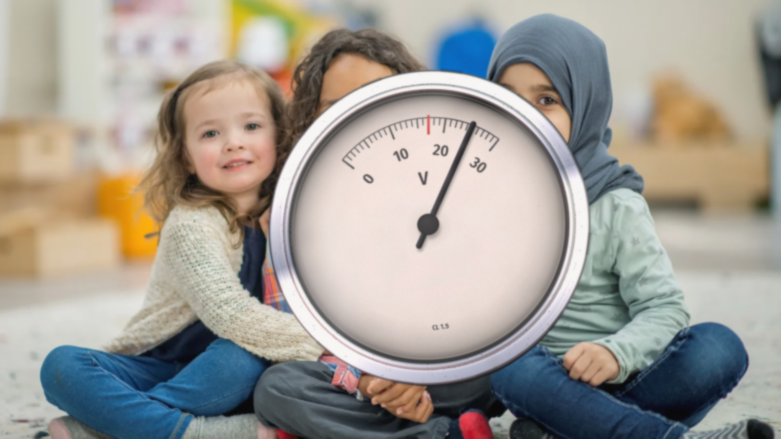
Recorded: 25 V
